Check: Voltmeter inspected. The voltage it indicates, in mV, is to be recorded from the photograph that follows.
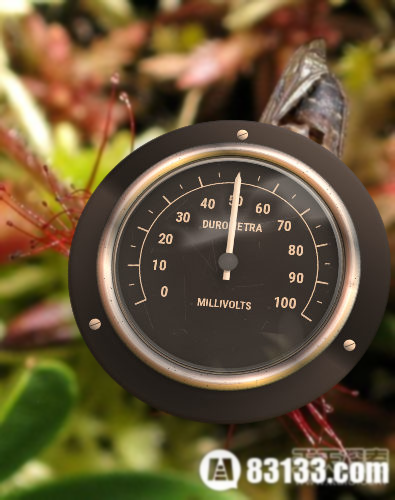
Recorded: 50 mV
